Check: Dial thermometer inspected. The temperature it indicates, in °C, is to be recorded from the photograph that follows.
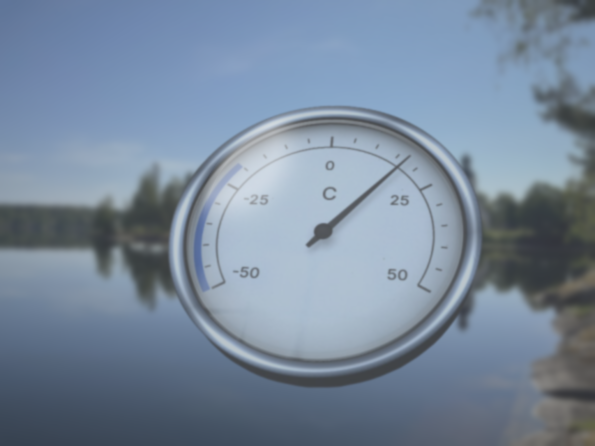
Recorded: 17.5 °C
